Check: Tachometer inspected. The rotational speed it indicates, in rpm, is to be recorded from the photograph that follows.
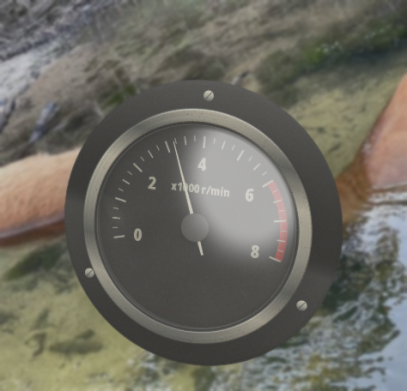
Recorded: 3250 rpm
